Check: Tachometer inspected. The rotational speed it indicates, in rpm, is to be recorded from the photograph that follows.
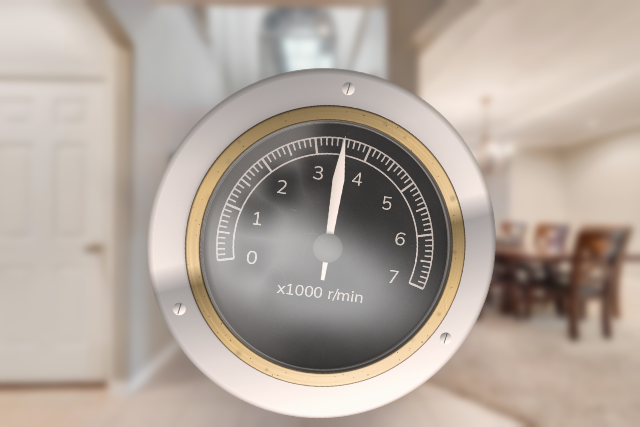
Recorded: 3500 rpm
